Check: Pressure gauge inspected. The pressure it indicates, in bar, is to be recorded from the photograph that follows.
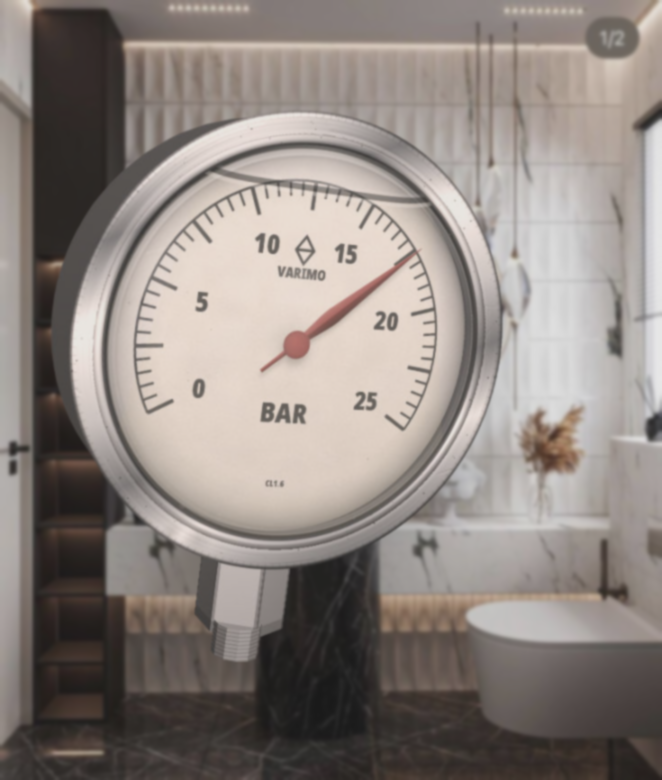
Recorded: 17.5 bar
